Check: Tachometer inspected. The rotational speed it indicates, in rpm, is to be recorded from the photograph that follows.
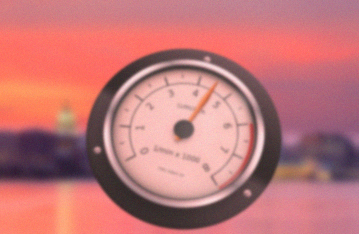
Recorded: 4500 rpm
